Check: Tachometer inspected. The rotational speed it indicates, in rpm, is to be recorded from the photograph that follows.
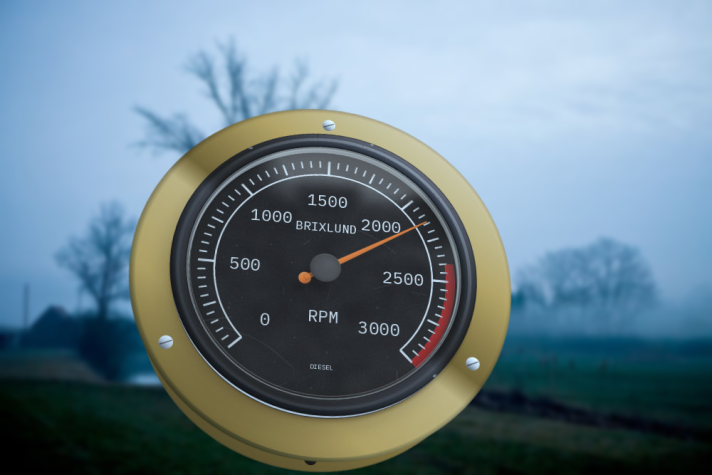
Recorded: 2150 rpm
